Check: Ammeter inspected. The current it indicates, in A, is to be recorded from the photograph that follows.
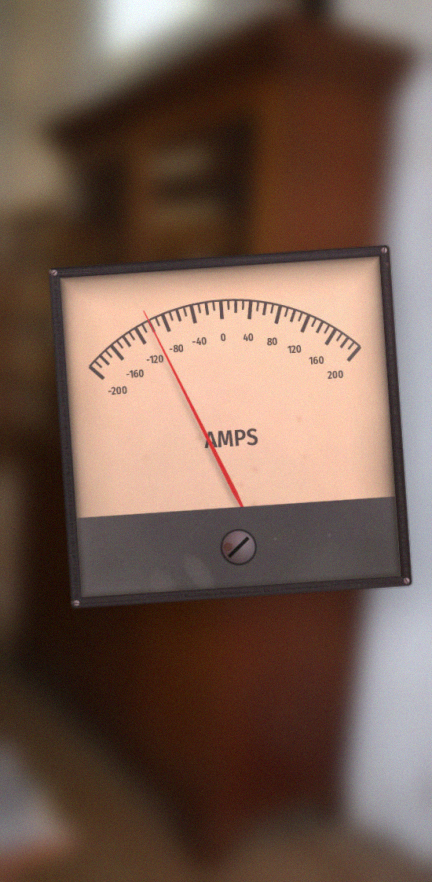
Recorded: -100 A
